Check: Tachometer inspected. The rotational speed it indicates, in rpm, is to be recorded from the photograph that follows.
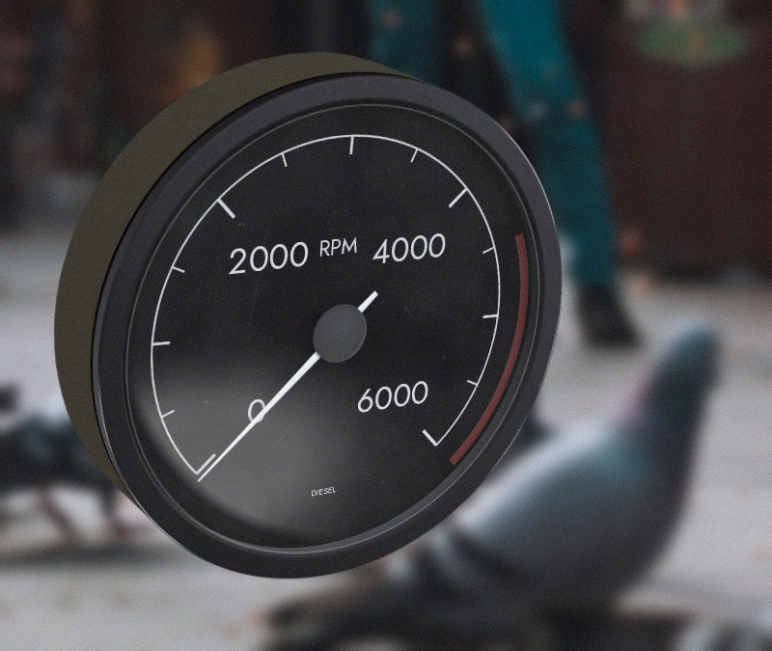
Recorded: 0 rpm
